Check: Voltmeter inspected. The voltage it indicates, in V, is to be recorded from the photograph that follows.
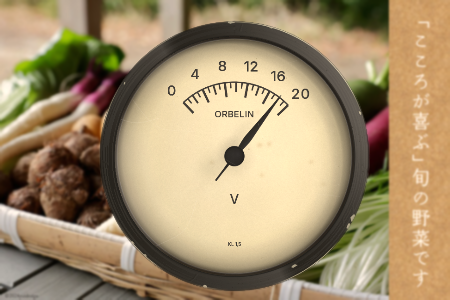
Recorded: 18 V
